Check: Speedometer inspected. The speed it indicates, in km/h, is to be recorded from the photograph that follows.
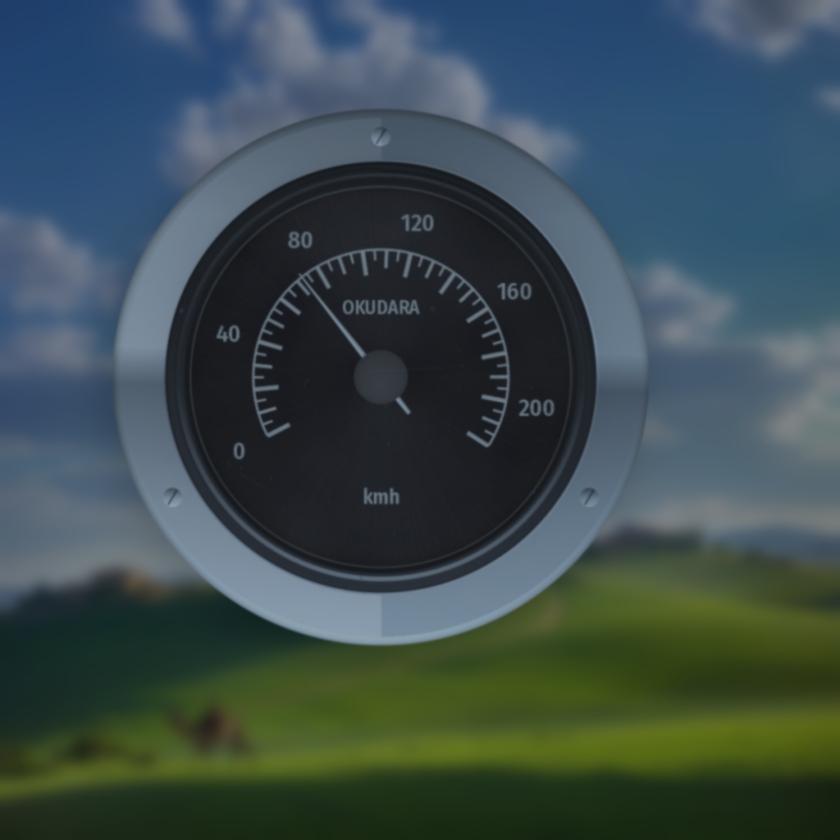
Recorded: 72.5 km/h
